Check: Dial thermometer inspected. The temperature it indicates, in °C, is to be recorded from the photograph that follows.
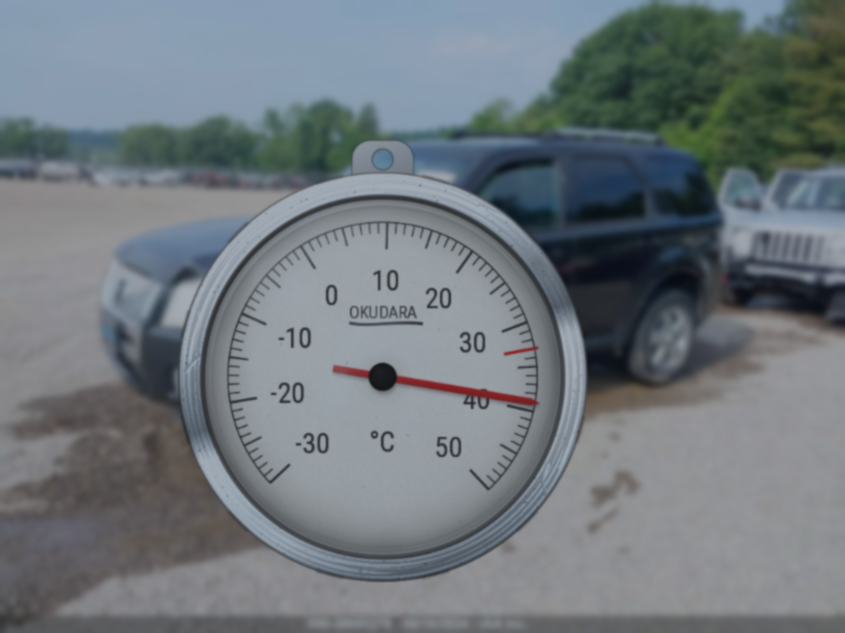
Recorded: 39 °C
